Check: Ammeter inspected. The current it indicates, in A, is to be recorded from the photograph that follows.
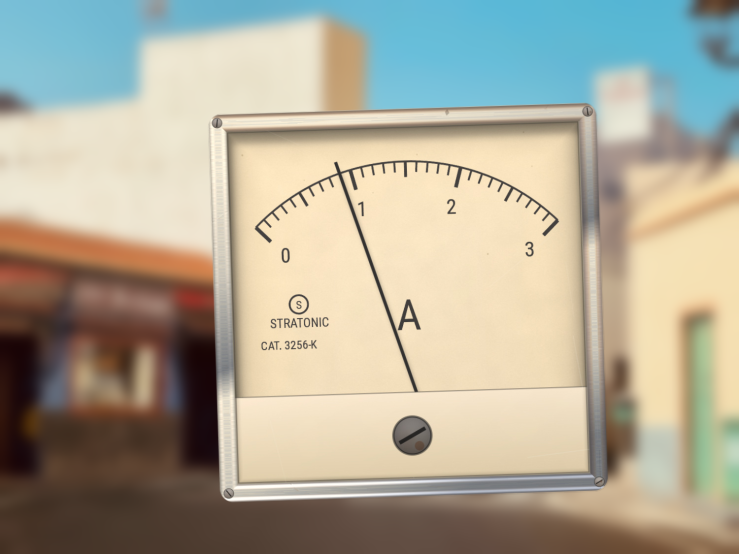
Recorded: 0.9 A
